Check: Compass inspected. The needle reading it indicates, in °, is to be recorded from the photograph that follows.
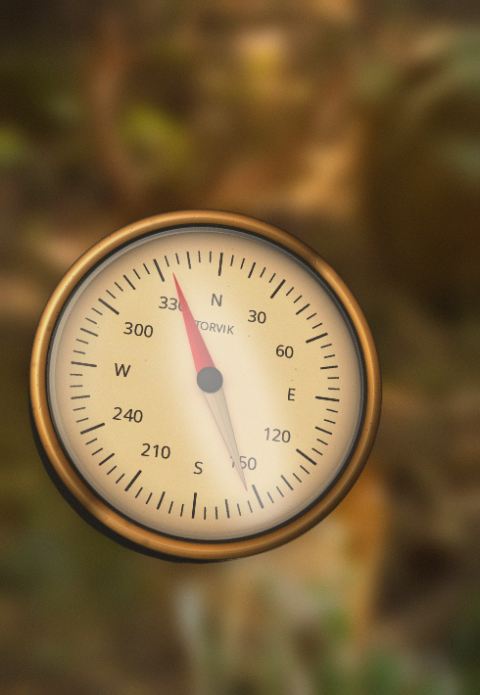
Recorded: 335 °
